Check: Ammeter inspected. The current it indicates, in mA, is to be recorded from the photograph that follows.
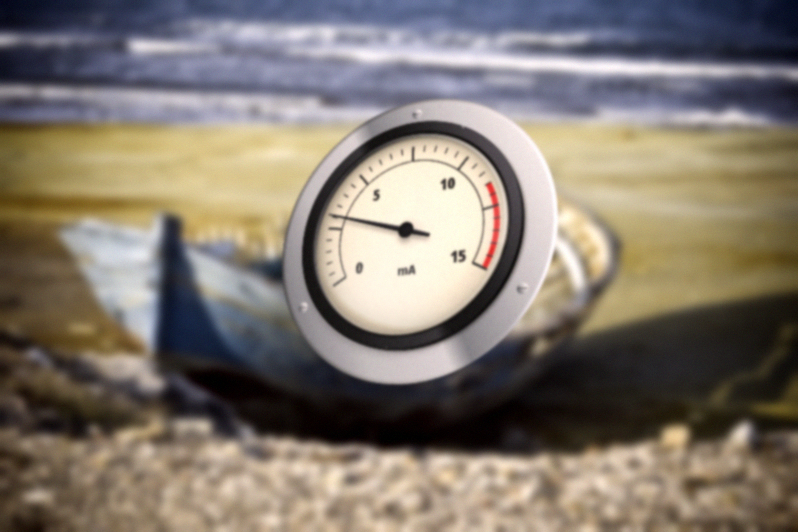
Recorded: 3 mA
